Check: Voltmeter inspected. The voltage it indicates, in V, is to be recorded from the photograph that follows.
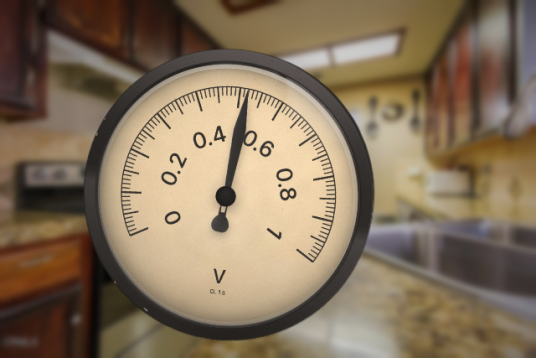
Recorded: 0.52 V
